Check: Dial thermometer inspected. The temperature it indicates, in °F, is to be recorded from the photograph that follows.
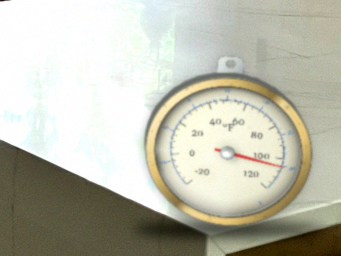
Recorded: 104 °F
